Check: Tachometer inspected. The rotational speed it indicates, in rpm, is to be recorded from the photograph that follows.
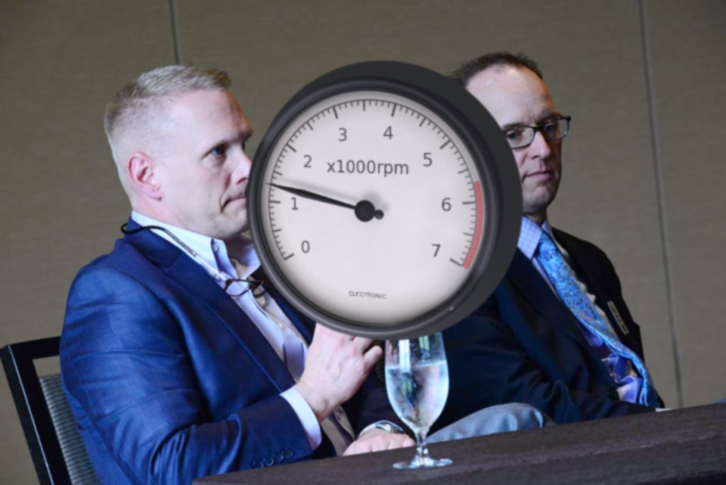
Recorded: 1300 rpm
